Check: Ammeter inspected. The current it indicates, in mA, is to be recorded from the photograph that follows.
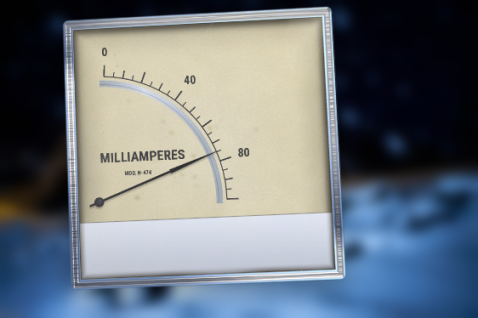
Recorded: 75 mA
